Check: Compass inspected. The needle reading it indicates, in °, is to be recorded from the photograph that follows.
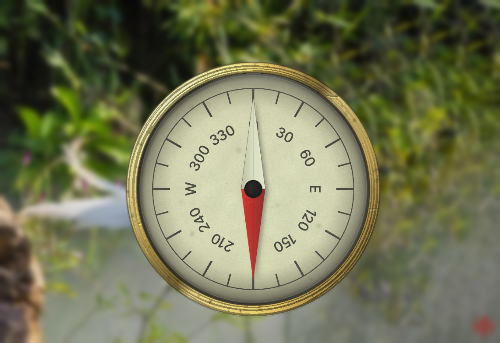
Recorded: 180 °
